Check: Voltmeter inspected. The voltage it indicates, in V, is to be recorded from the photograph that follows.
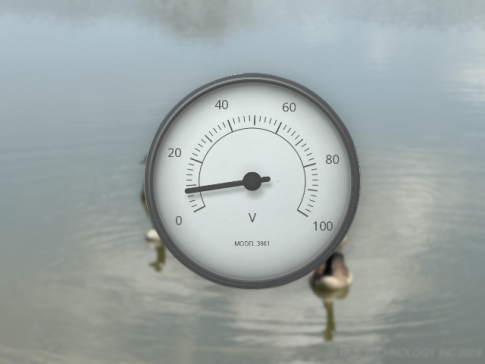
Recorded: 8 V
